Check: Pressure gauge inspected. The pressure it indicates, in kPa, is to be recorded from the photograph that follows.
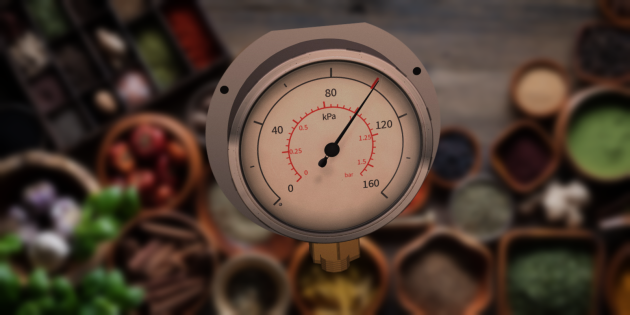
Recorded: 100 kPa
